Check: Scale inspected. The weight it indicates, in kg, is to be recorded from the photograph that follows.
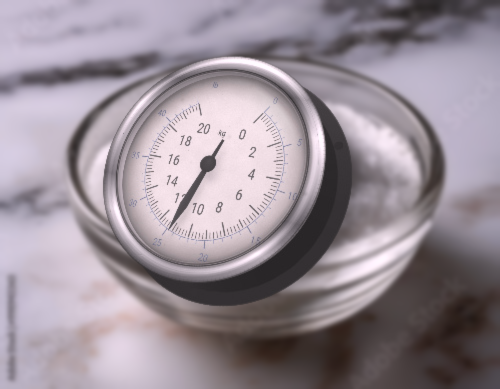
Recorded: 11 kg
